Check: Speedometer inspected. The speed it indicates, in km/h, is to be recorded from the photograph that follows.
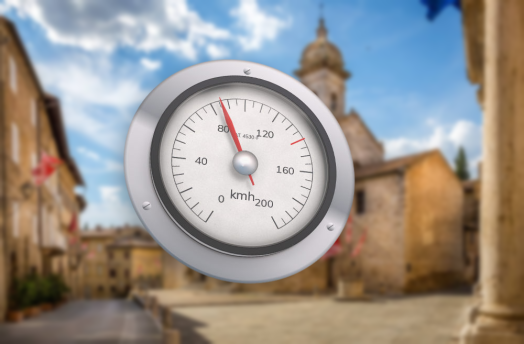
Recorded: 85 km/h
